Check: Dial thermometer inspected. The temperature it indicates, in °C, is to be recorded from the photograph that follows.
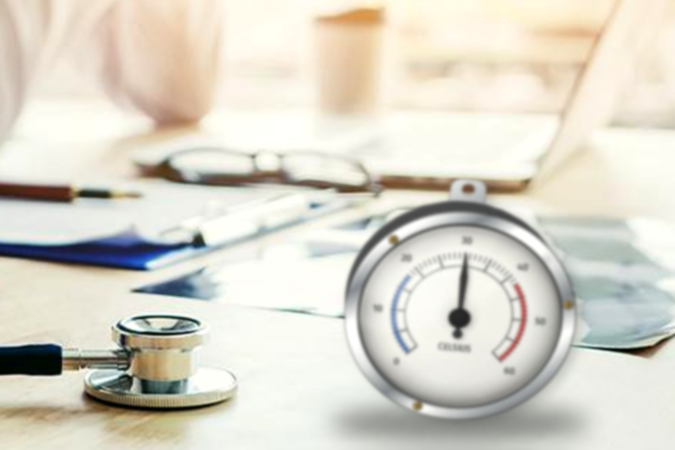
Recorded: 30 °C
